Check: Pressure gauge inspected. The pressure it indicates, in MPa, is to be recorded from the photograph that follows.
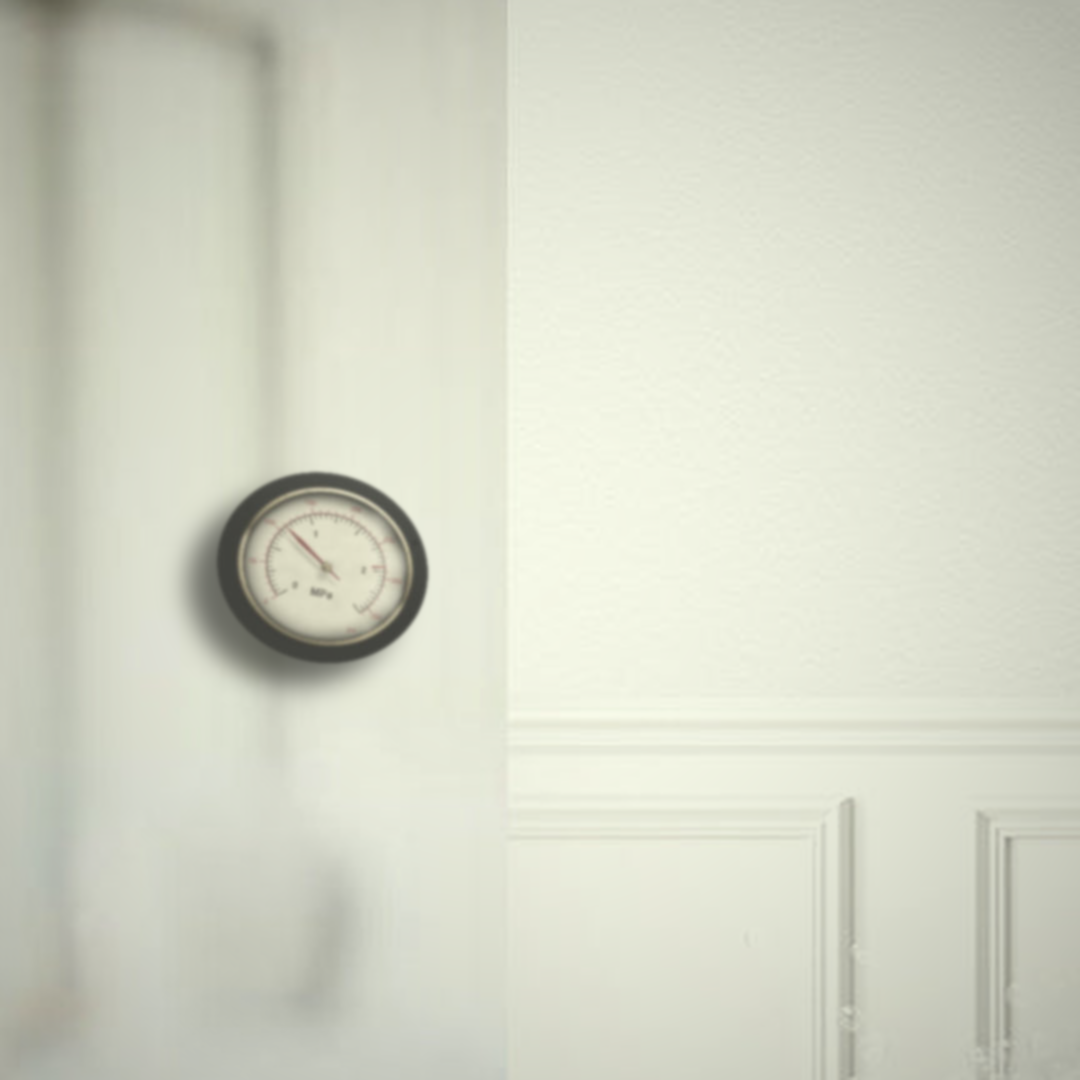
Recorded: 0.75 MPa
